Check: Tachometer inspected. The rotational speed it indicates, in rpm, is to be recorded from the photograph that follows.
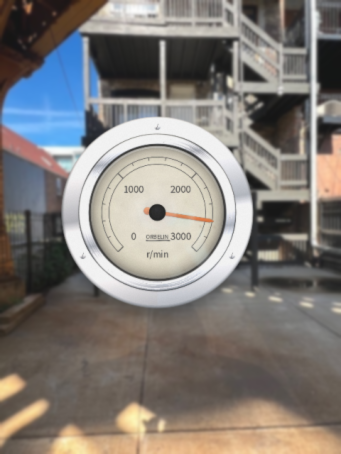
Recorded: 2600 rpm
